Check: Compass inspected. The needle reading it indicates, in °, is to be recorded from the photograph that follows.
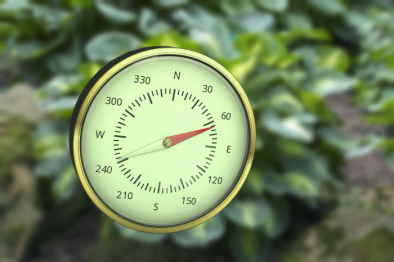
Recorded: 65 °
